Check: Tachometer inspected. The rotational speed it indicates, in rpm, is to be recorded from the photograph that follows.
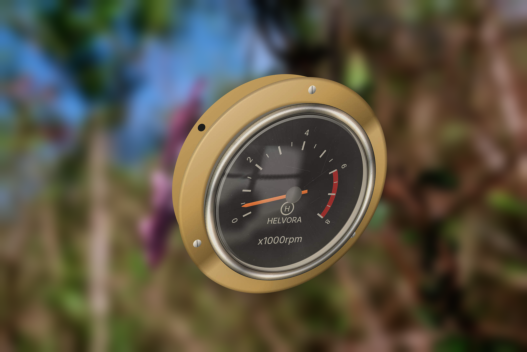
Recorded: 500 rpm
